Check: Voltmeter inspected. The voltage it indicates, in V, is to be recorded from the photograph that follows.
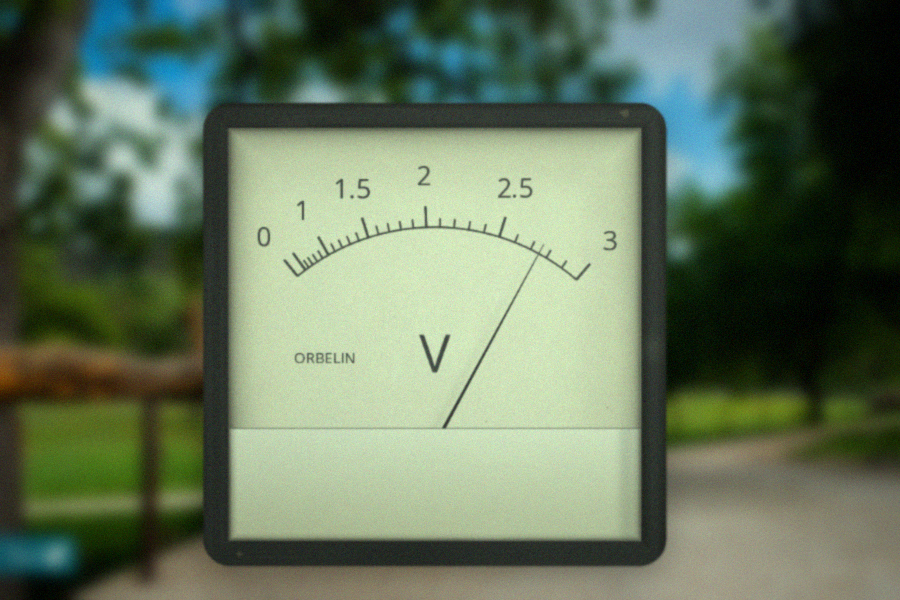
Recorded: 2.75 V
